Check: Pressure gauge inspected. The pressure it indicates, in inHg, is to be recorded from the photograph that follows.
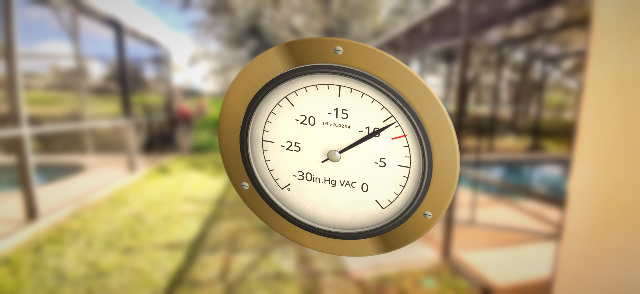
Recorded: -9.5 inHg
